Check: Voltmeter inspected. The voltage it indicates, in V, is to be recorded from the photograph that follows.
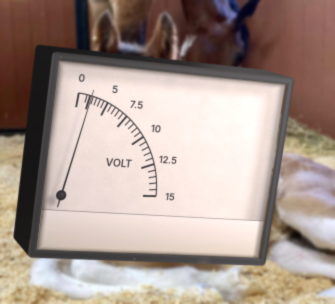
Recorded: 2.5 V
